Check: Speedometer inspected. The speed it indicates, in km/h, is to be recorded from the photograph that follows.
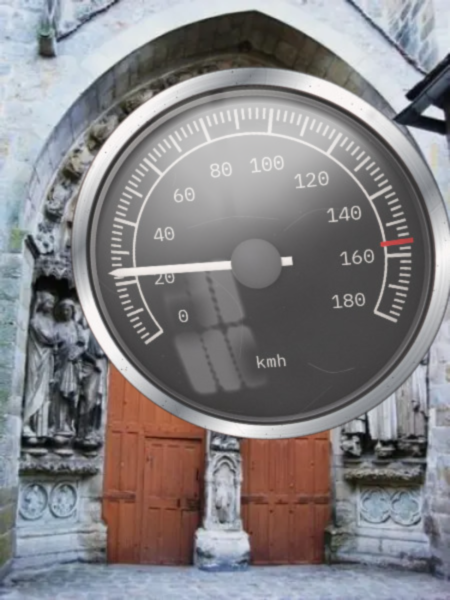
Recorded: 24 km/h
